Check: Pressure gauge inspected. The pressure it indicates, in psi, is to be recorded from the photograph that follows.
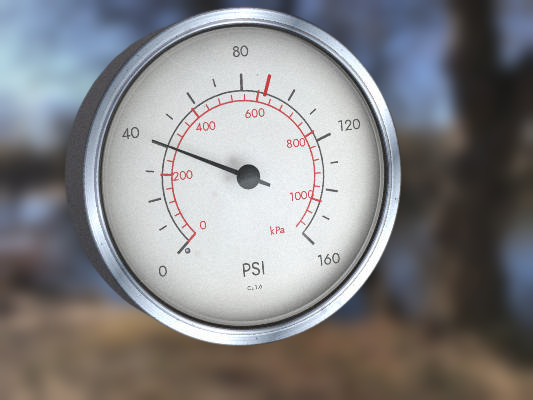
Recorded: 40 psi
